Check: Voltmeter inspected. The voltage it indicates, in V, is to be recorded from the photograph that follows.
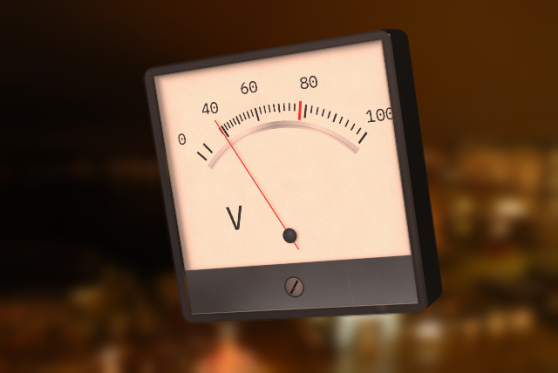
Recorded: 40 V
